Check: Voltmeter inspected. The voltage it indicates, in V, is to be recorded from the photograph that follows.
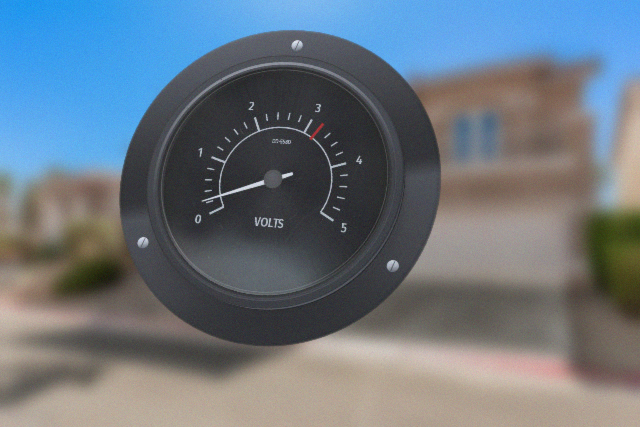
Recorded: 0.2 V
